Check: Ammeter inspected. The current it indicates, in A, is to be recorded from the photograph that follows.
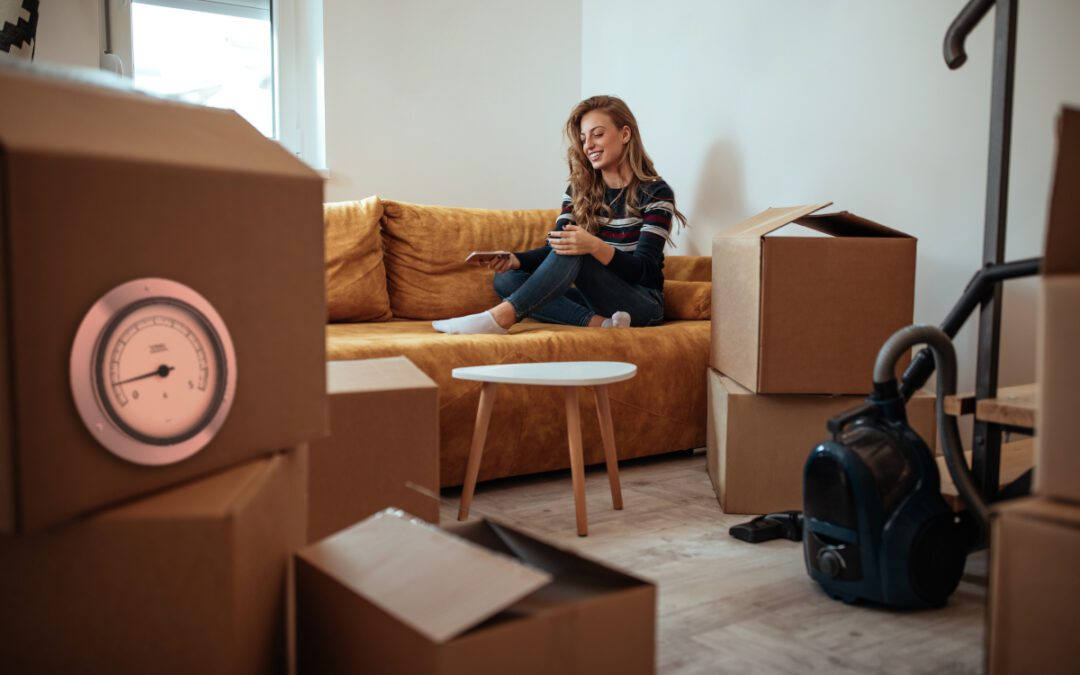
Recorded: 0.5 A
